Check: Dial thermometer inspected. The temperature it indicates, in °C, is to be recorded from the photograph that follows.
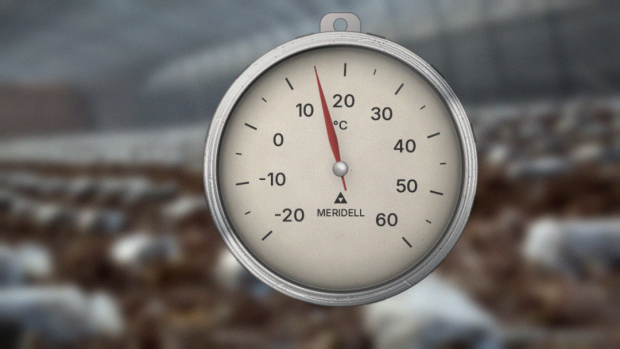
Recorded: 15 °C
